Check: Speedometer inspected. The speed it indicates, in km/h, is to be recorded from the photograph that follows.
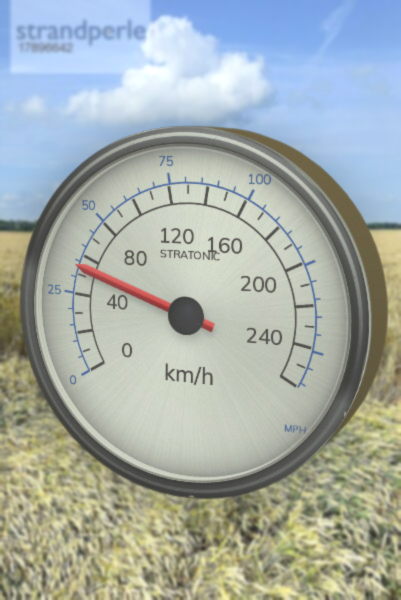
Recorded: 55 km/h
